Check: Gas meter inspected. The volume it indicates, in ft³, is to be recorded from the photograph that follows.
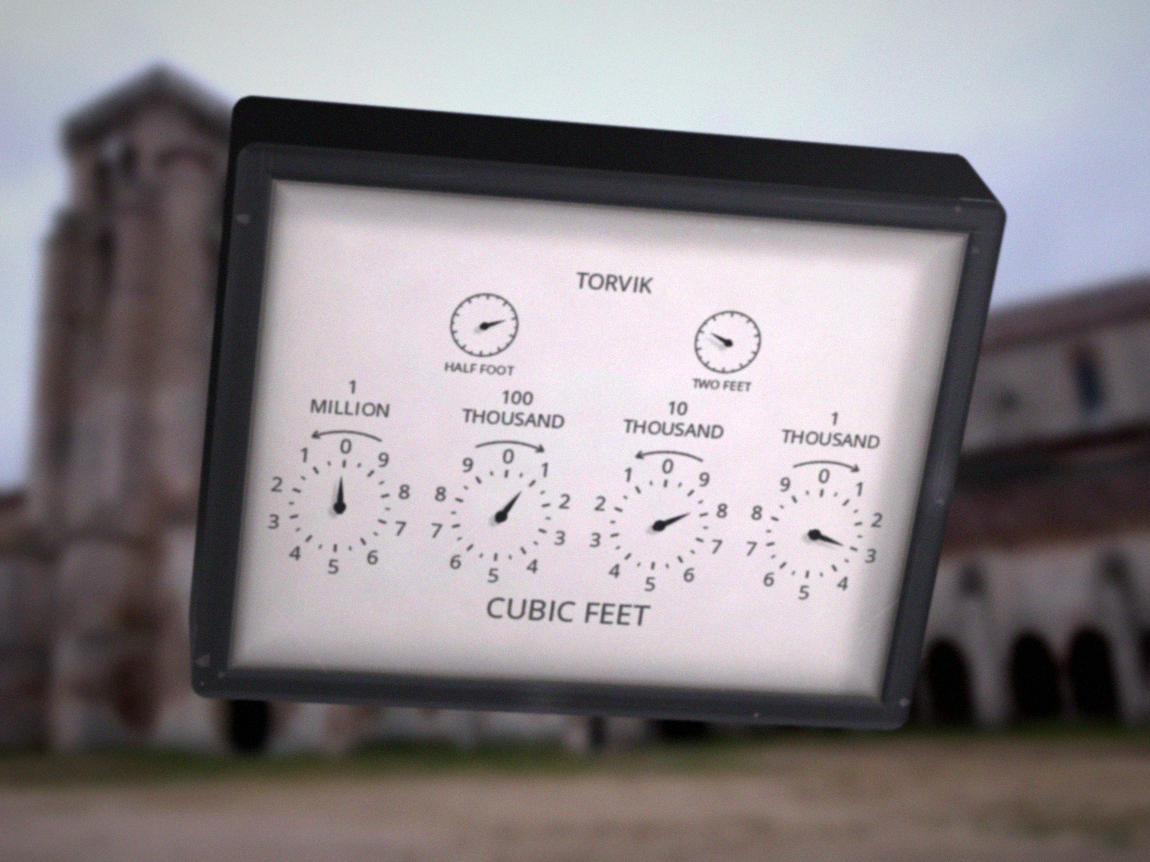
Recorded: 8300 ft³
